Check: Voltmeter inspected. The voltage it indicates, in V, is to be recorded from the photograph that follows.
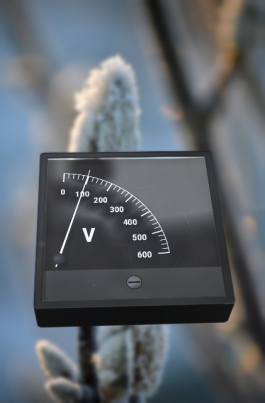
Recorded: 100 V
